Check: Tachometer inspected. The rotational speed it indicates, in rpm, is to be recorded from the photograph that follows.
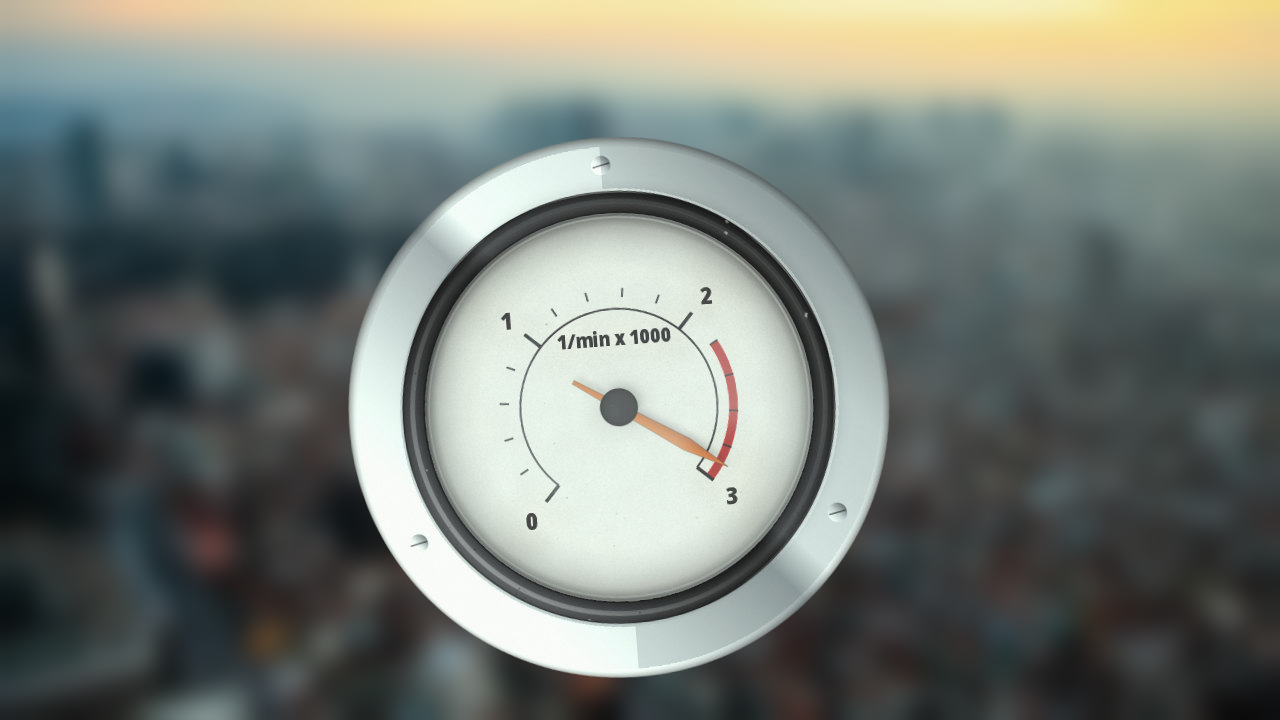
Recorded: 2900 rpm
